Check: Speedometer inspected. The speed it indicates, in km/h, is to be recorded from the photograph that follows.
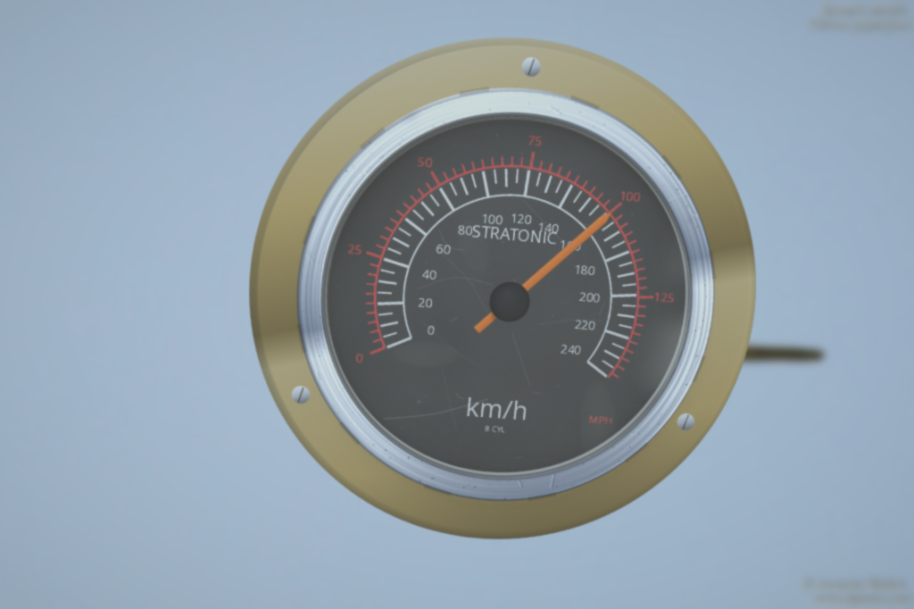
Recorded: 160 km/h
